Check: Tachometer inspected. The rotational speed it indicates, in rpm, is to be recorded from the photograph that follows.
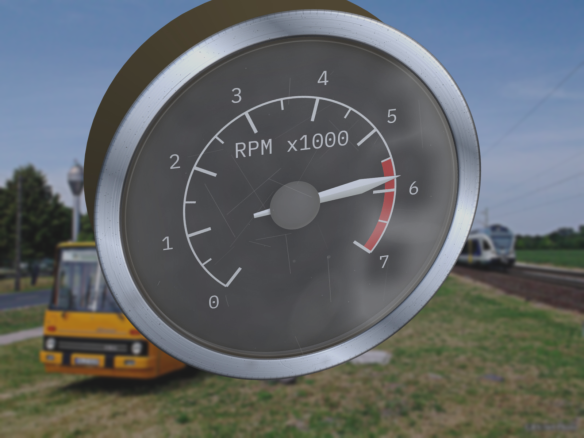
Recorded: 5750 rpm
